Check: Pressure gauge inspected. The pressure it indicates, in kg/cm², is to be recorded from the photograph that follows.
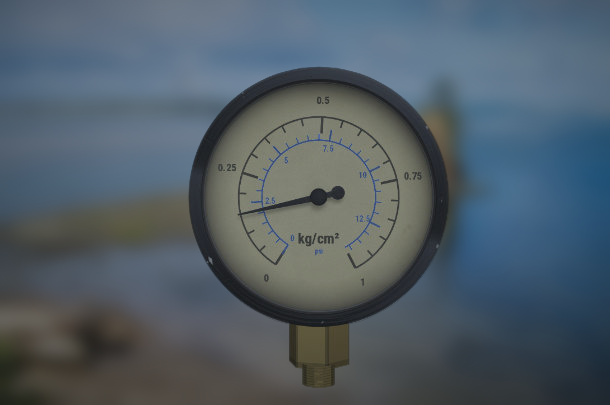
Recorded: 0.15 kg/cm²
